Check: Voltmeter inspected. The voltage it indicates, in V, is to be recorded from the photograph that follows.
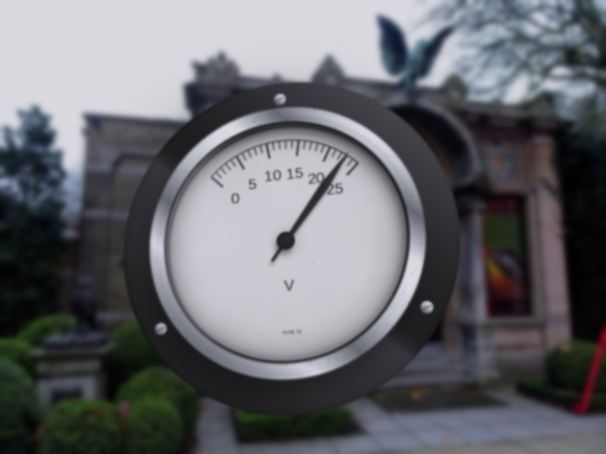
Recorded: 23 V
